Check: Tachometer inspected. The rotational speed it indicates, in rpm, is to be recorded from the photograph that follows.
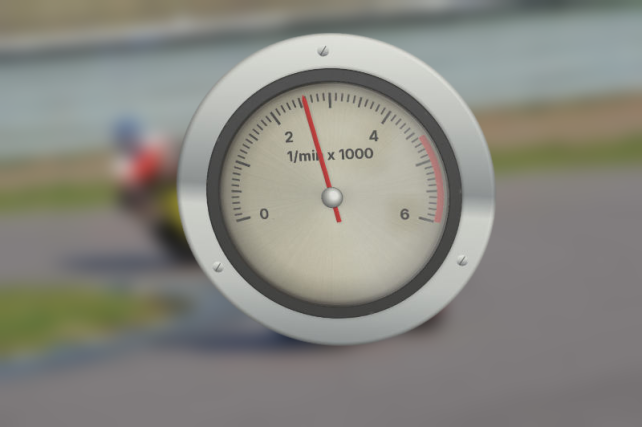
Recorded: 2600 rpm
